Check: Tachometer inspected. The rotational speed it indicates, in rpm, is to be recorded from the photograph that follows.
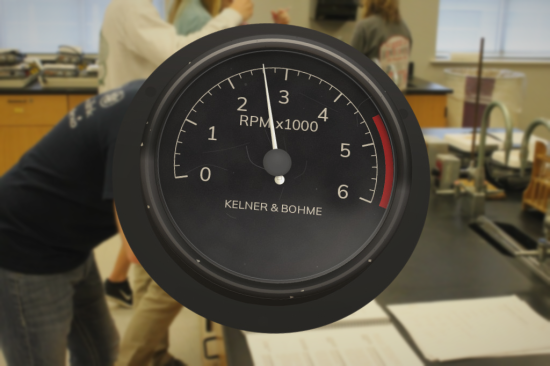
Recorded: 2600 rpm
